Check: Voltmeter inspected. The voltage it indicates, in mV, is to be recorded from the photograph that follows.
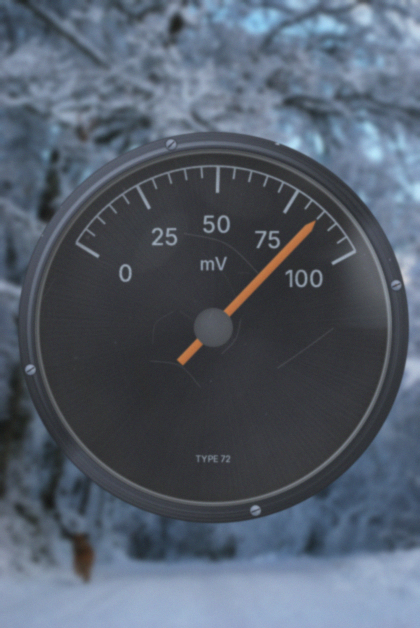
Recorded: 85 mV
